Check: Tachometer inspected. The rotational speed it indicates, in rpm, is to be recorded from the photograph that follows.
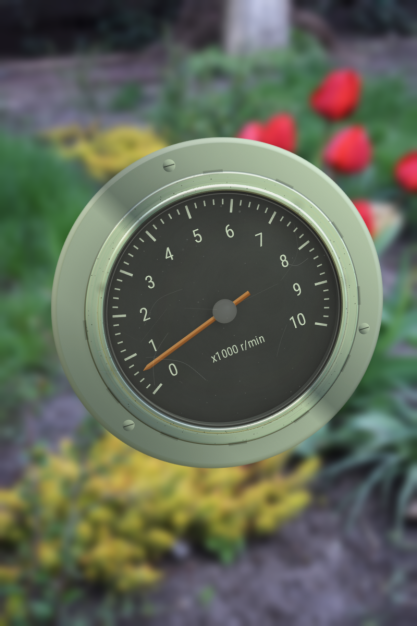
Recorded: 600 rpm
